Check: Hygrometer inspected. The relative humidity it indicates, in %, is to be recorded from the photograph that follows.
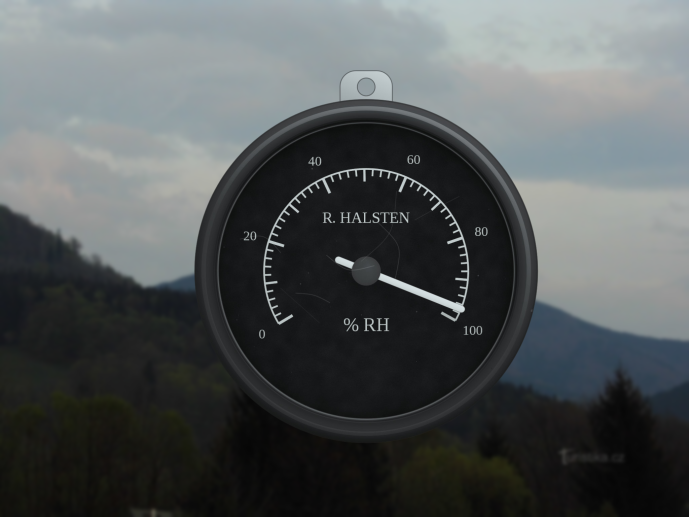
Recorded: 97 %
